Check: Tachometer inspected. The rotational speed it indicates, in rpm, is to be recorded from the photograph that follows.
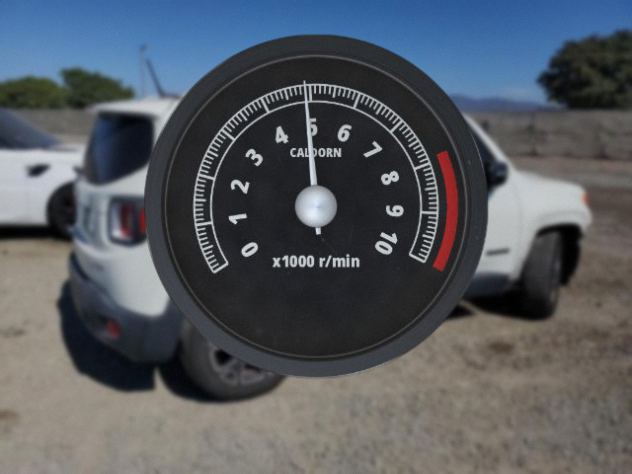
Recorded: 4900 rpm
